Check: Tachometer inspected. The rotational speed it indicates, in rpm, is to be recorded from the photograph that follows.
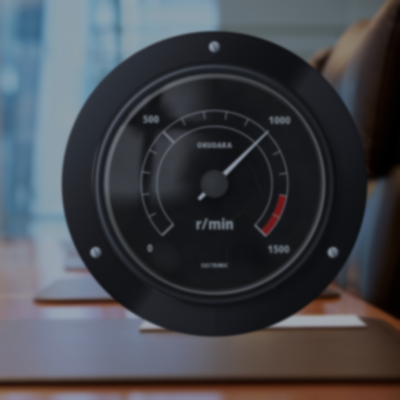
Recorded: 1000 rpm
